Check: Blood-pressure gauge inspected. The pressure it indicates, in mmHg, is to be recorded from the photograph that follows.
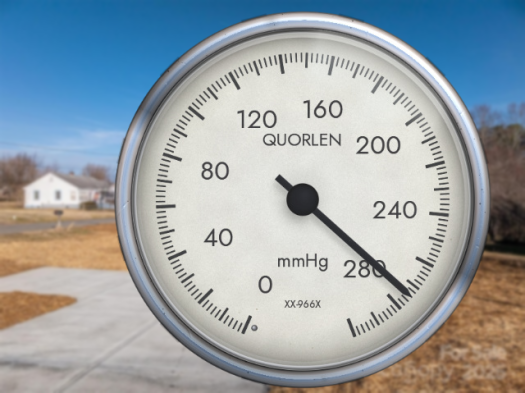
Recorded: 274 mmHg
